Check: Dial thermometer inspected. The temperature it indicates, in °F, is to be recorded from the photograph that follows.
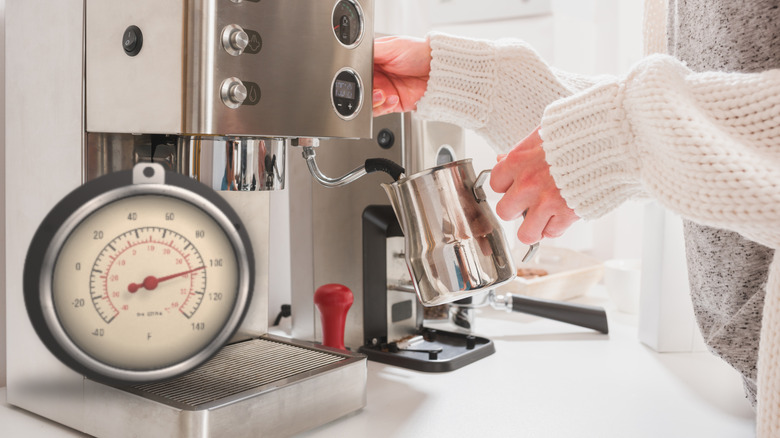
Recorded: 100 °F
